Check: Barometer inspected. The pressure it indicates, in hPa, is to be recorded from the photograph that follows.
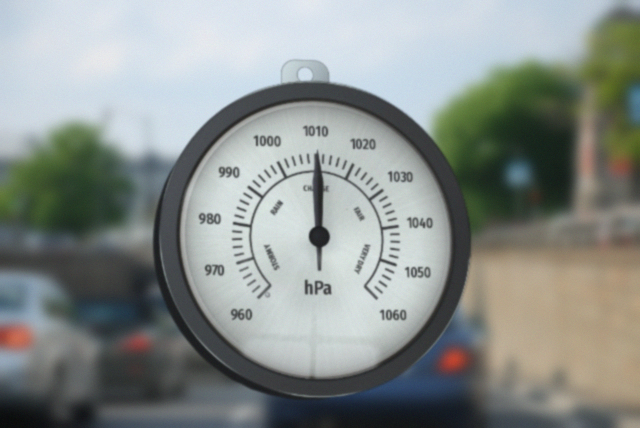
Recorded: 1010 hPa
